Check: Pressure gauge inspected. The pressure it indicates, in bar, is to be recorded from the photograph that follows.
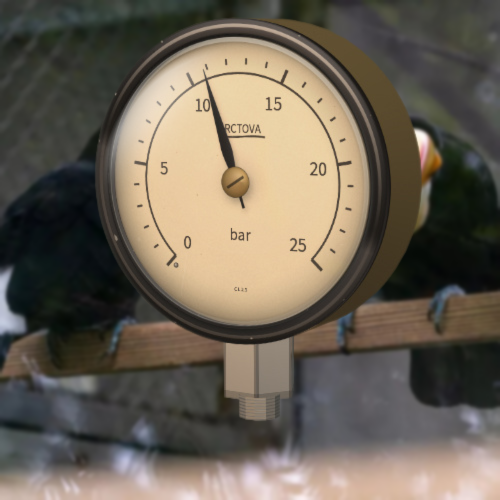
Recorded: 11 bar
